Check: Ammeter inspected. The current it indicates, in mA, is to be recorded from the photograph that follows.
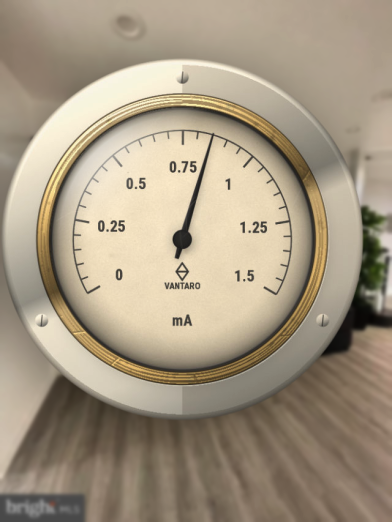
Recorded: 0.85 mA
